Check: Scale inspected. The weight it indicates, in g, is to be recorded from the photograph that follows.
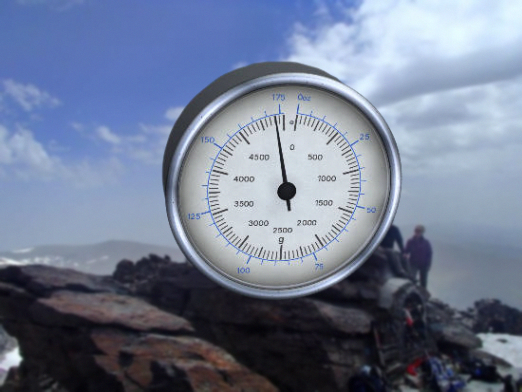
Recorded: 4900 g
